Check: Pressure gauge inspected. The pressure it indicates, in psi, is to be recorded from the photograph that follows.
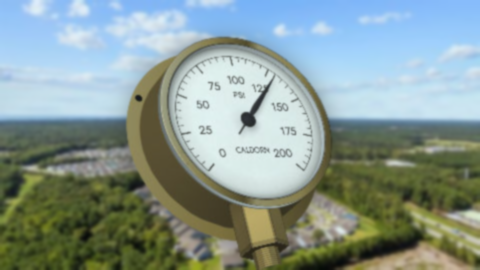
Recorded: 130 psi
